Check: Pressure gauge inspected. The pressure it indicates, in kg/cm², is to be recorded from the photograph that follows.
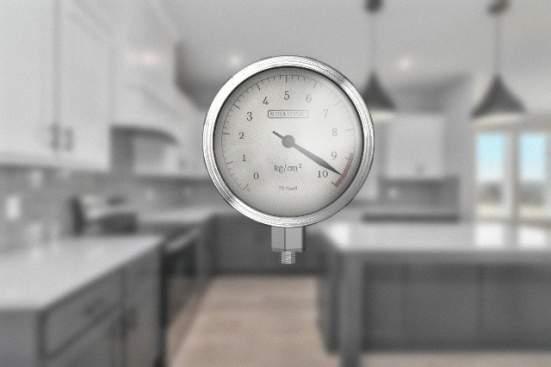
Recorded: 9.6 kg/cm²
